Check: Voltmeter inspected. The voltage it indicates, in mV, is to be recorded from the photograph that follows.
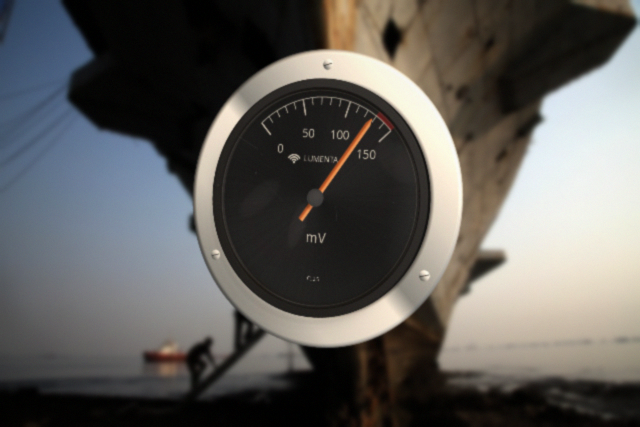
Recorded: 130 mV
